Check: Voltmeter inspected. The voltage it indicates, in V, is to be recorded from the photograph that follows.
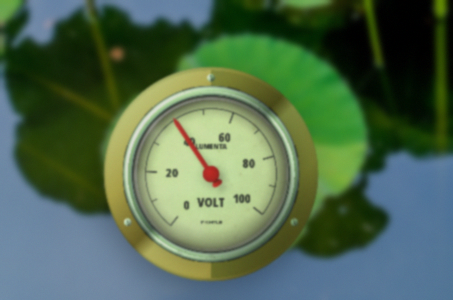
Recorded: 40 V
